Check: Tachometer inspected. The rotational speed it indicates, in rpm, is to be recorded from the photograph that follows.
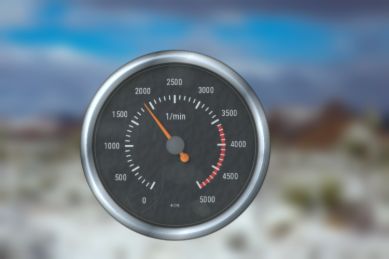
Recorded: 1900 rpm
